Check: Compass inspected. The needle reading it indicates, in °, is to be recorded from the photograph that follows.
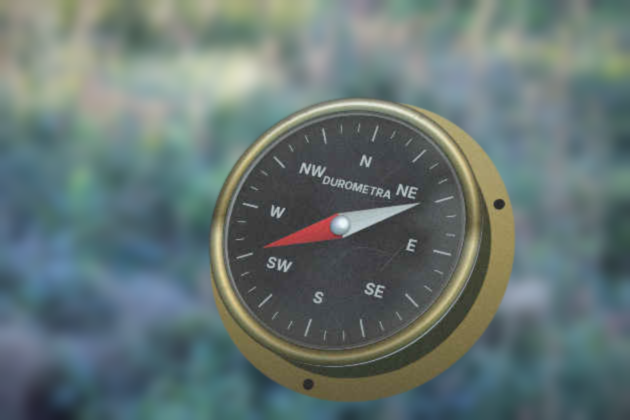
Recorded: 240 °
